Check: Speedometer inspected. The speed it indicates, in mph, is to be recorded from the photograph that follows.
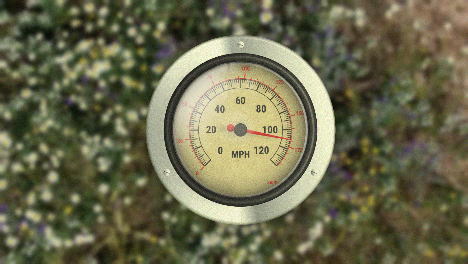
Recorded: 105 mph
